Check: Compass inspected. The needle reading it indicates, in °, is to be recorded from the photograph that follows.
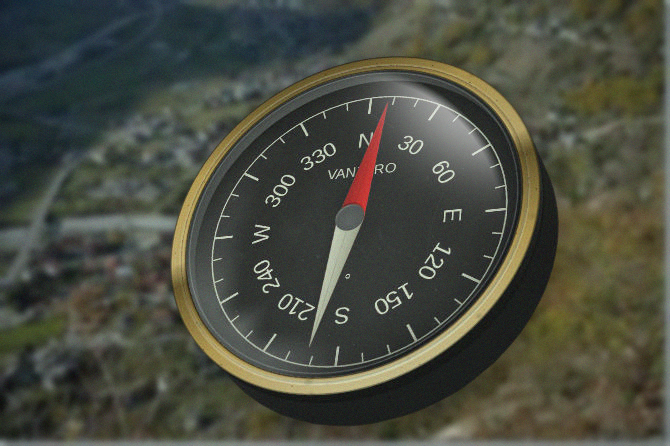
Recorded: 10 °
